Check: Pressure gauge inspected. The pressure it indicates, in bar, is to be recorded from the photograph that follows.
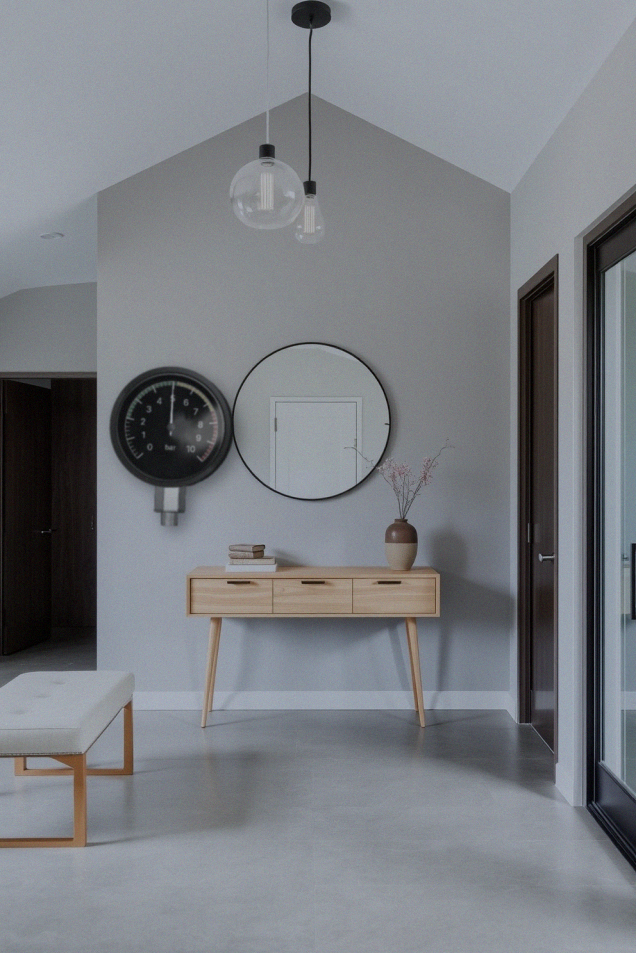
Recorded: 5 bar
